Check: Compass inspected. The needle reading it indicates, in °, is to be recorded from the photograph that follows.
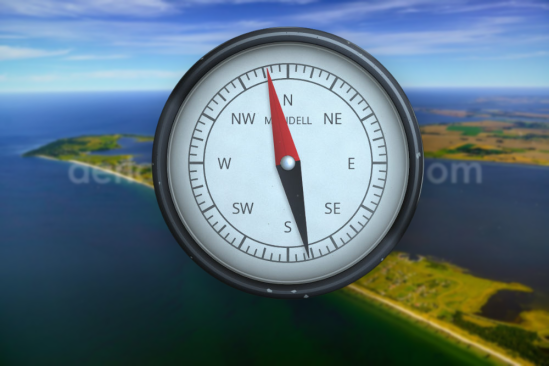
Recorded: 347.5 °
